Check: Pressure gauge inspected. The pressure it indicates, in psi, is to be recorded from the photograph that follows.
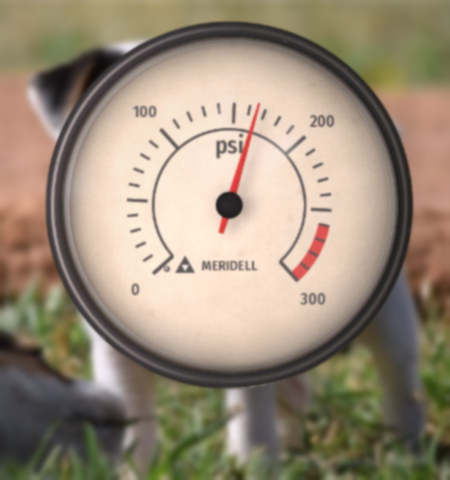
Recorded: 165 psi
